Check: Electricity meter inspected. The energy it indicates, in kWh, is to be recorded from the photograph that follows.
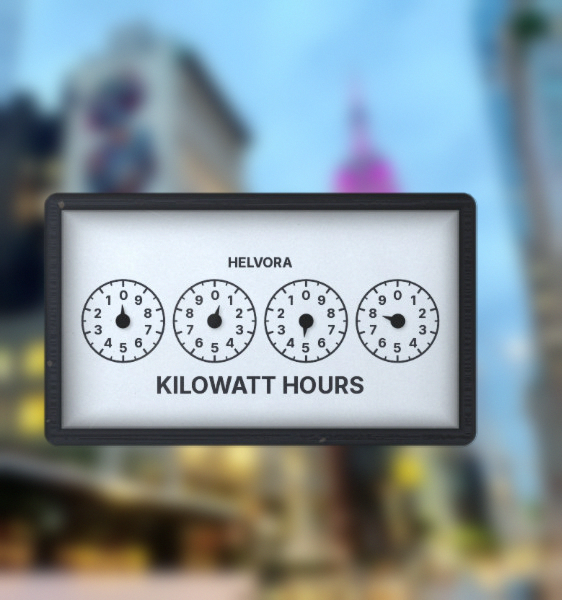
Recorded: 48 kWh
